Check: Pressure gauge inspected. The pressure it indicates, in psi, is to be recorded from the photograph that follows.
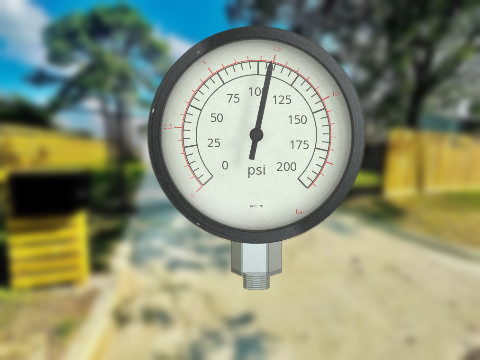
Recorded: 107.5 psi
